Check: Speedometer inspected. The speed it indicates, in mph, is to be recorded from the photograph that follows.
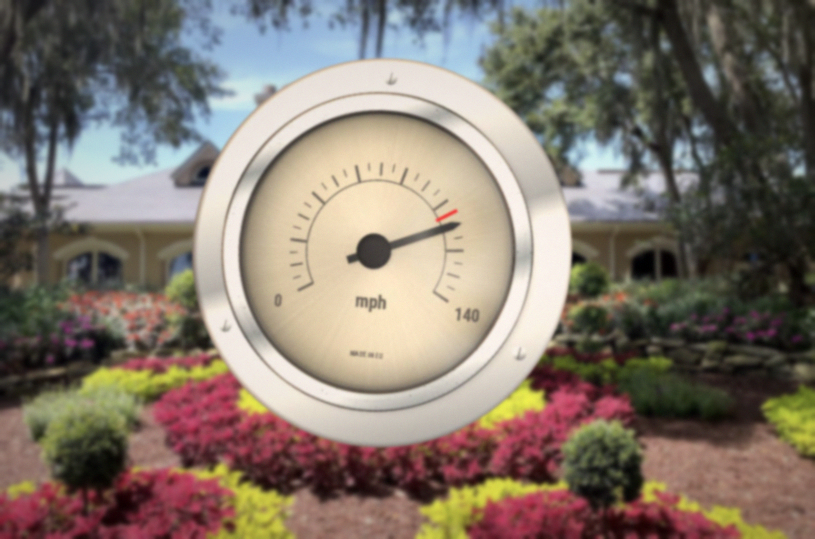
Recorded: 110 mph
